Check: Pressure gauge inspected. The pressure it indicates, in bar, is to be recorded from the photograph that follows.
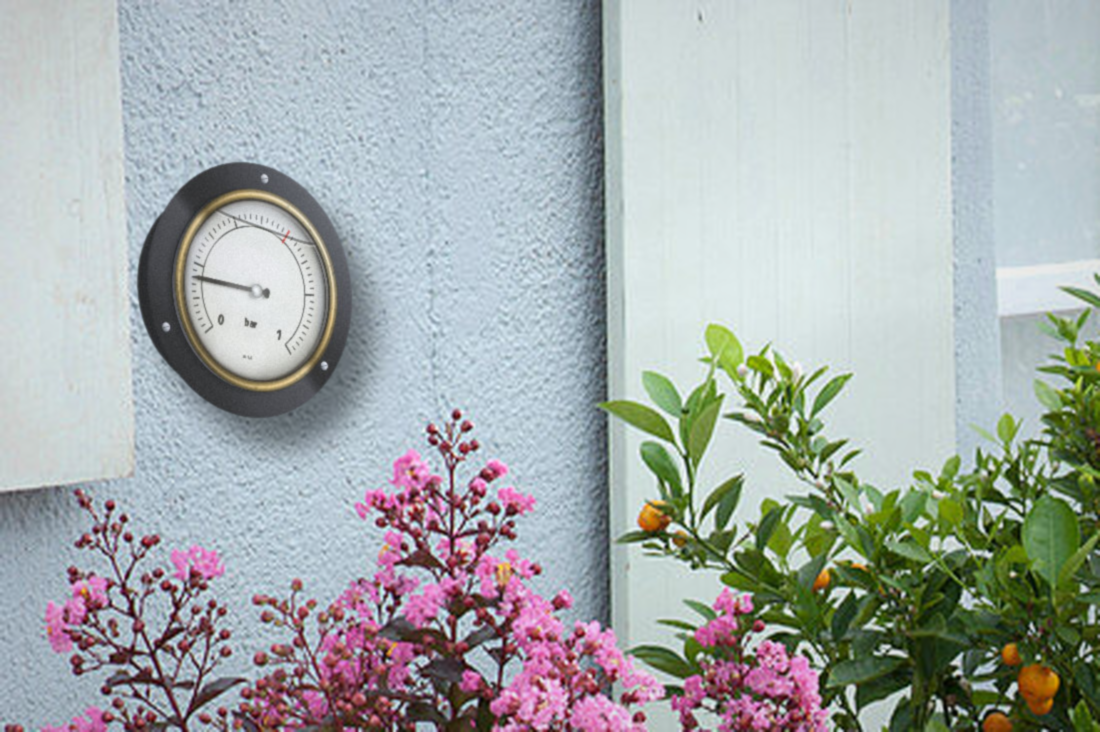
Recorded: 0.16 bar
